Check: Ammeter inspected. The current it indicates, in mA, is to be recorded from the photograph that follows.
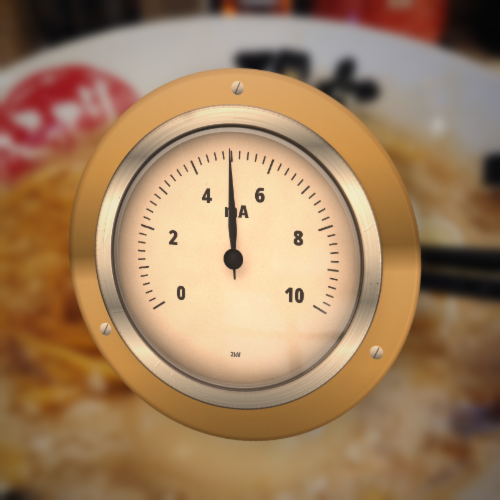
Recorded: 5 mA
